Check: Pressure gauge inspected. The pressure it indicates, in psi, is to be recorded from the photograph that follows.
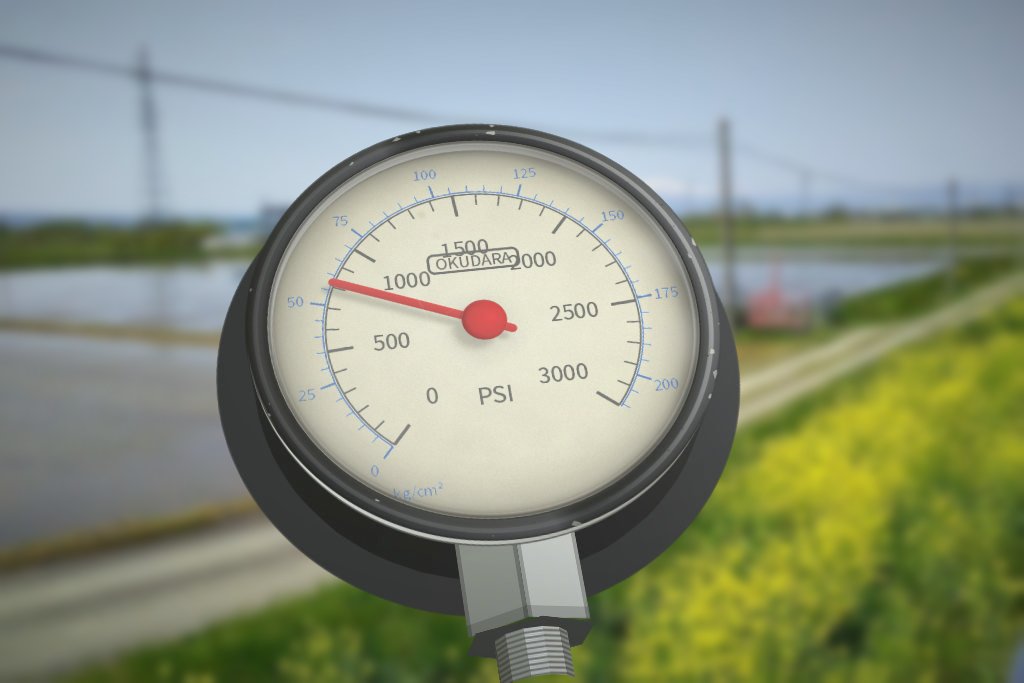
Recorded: 800 psi
